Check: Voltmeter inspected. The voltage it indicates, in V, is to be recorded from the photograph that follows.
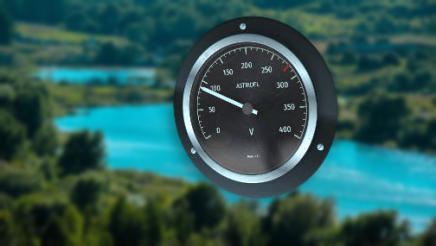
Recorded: 90 V
